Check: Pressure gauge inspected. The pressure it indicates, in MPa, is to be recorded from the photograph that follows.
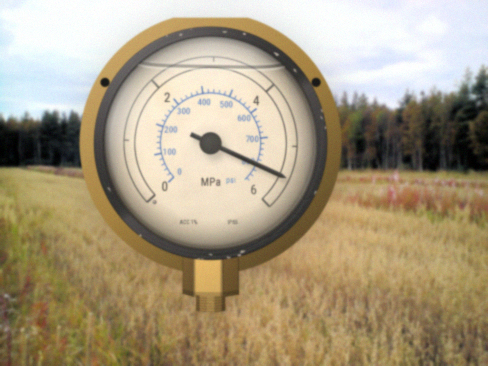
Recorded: 5.5 MPa
